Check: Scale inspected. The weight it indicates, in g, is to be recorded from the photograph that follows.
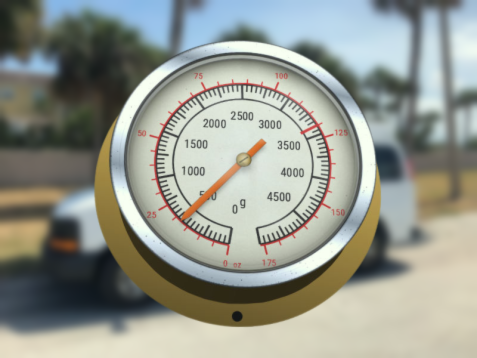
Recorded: 500 g
